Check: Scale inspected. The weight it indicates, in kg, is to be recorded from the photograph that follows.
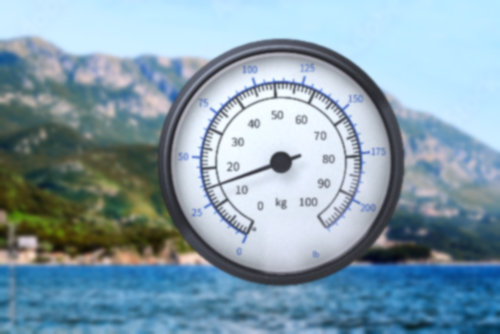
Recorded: 15 kg
